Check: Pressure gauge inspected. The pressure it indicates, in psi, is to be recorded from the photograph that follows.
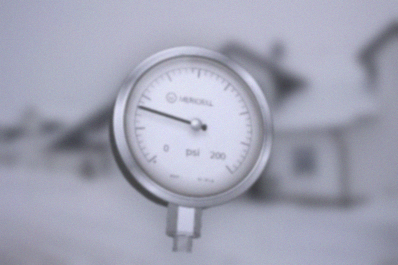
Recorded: 40 psi
